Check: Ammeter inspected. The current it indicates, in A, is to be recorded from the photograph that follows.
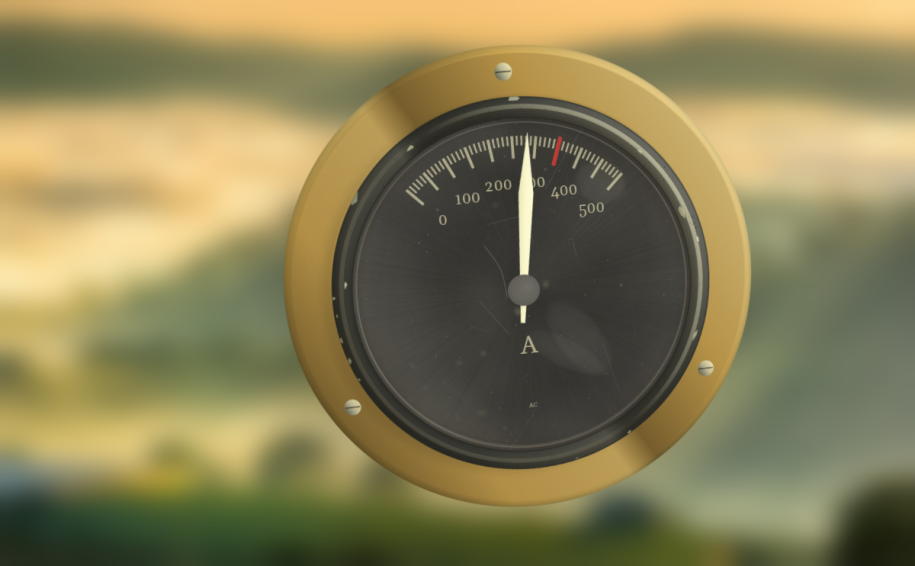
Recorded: 280 A
